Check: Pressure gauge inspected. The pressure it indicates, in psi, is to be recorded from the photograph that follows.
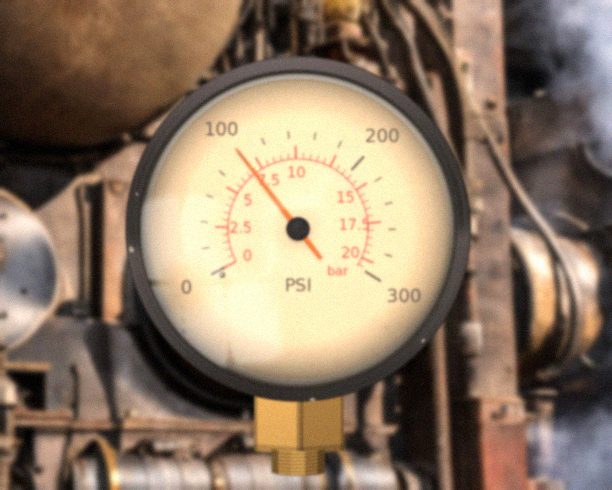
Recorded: 100 psi
